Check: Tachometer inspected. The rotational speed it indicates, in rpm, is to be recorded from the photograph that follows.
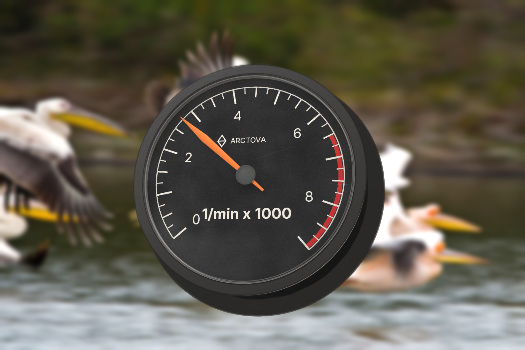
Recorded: 2750 rpm
